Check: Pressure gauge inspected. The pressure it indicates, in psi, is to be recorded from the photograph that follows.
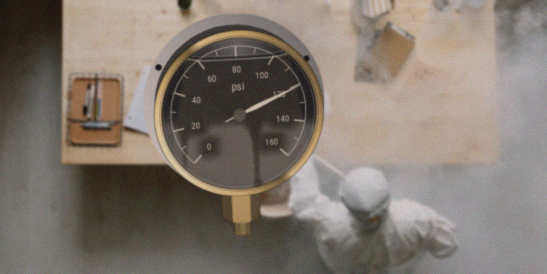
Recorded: 120 psi
